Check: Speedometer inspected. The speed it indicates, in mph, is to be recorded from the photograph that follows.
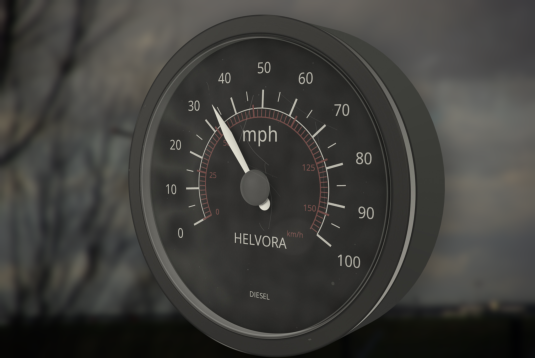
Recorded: 35 mph
